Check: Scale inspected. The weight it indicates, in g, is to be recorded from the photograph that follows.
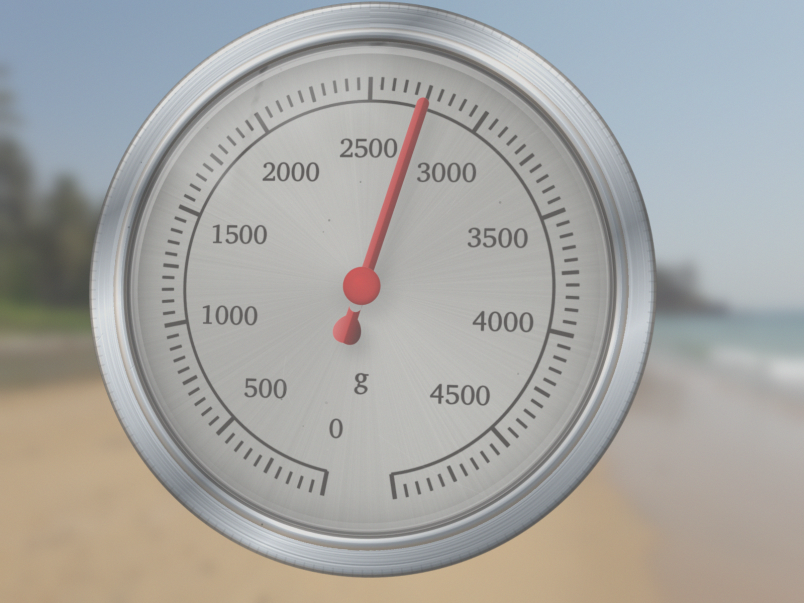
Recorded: 2750 g
